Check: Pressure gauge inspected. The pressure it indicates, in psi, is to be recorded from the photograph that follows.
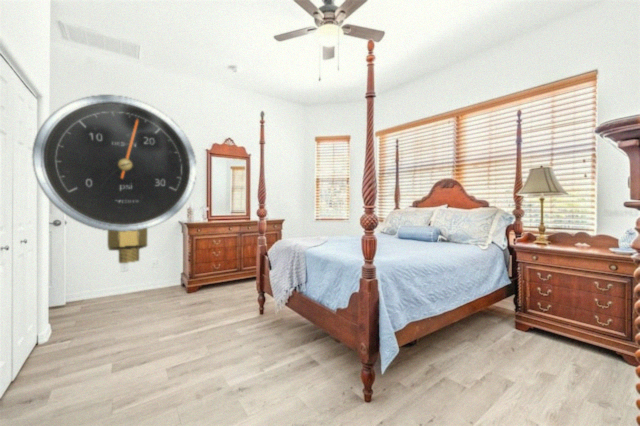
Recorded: 17 psi
